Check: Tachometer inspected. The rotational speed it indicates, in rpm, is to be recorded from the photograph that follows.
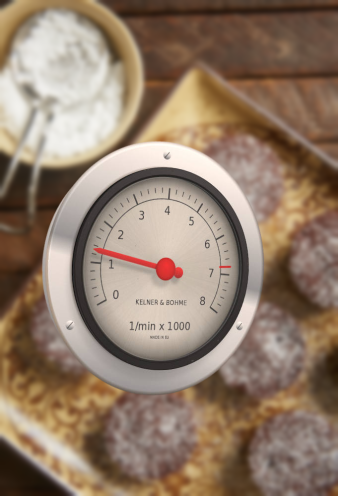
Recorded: 1300 rpm
